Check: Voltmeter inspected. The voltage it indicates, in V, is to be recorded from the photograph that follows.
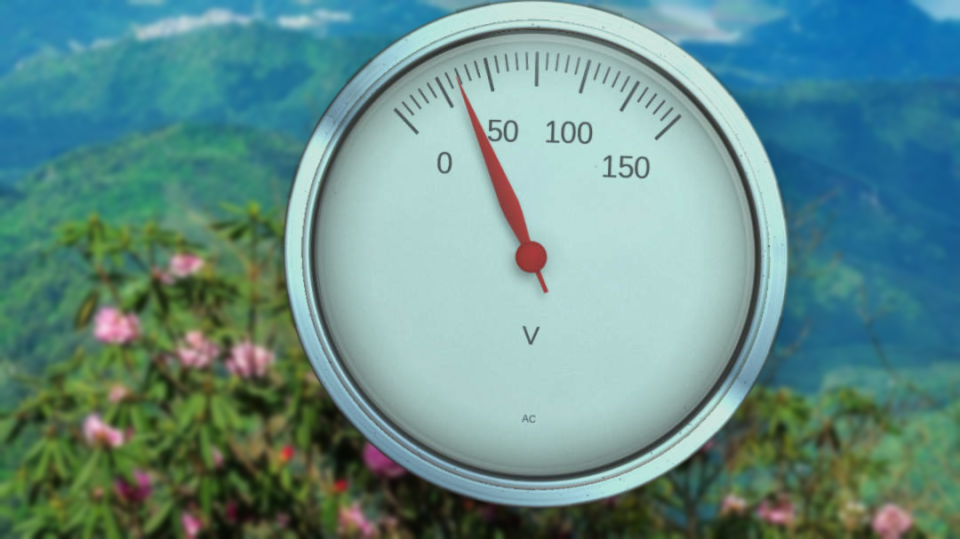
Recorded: 35 V
